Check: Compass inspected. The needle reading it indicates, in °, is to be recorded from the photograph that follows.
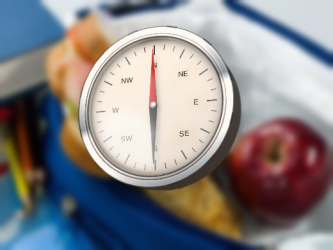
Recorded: 0 °
